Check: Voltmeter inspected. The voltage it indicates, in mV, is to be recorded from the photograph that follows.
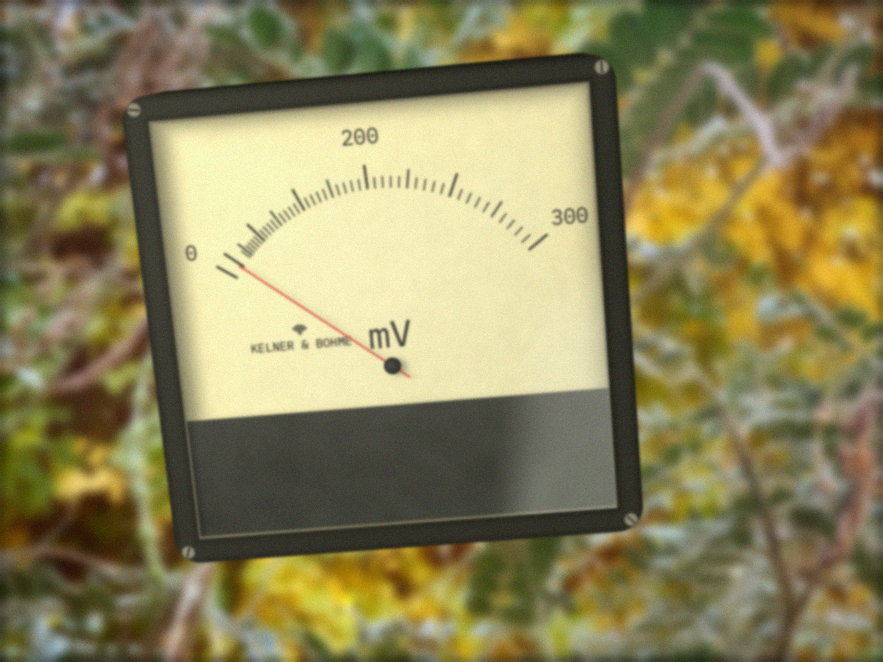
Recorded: 50 mV
